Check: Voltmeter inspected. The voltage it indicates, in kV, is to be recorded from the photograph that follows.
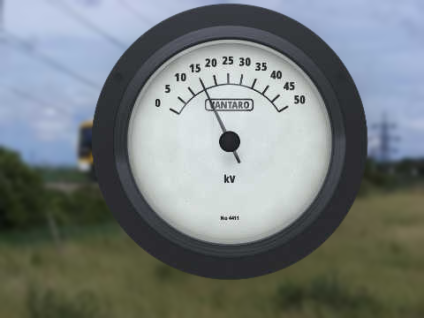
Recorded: 15 kV
